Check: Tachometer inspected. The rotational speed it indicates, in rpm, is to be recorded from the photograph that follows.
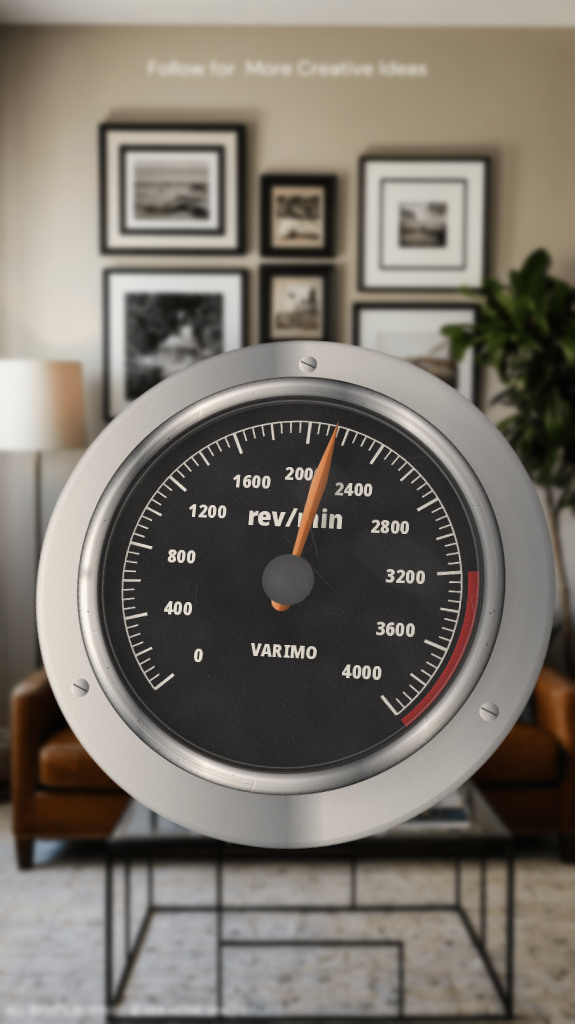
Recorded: 2150 rpm
